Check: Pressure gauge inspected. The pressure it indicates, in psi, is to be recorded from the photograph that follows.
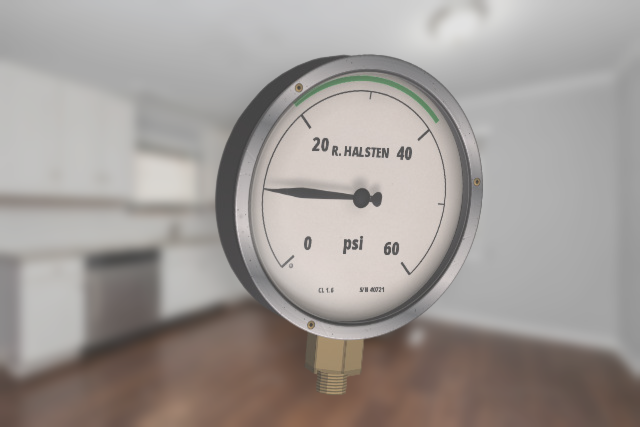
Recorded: 10 psi
